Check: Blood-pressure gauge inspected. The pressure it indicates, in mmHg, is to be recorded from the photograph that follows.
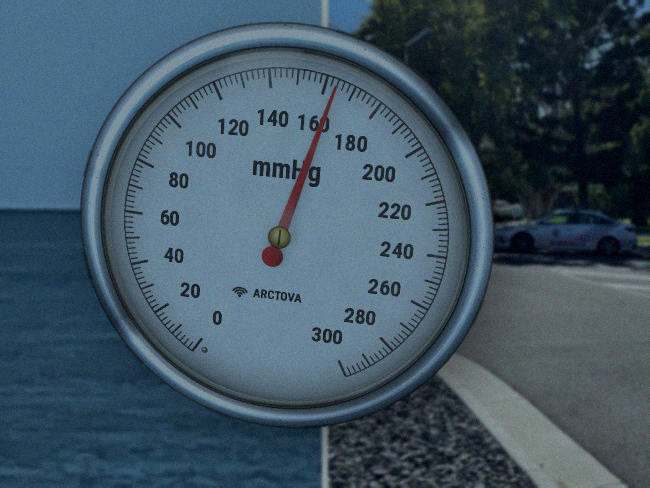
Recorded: 164 mmHg
